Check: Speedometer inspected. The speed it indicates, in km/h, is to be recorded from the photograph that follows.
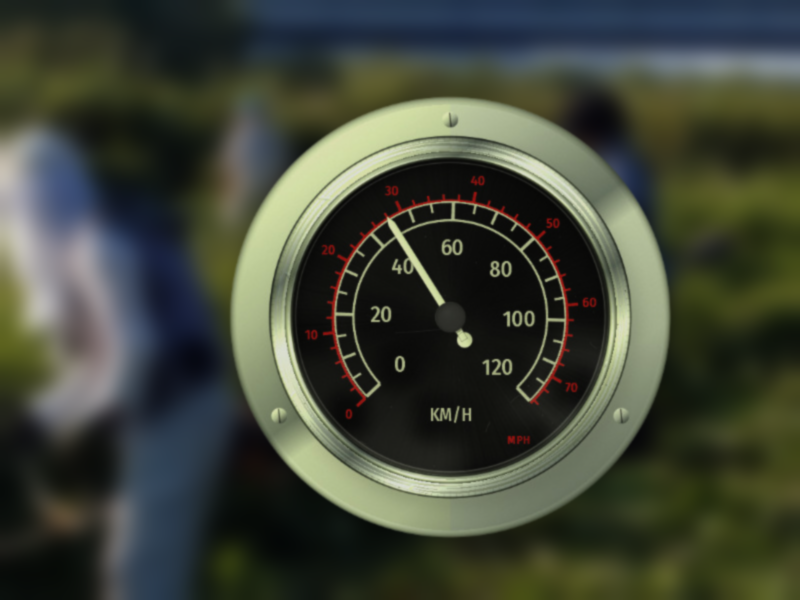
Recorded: 45 km/h
